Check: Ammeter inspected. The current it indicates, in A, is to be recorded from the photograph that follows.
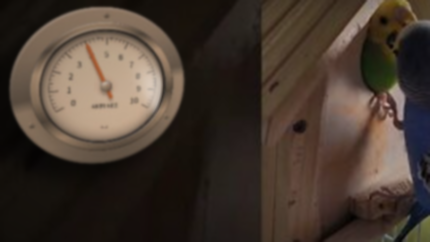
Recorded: 4 A
